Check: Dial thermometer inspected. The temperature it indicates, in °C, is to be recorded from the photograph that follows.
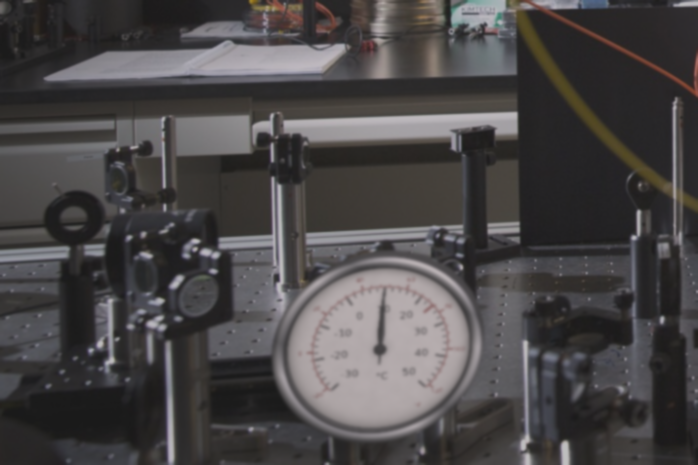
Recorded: 10 °C
